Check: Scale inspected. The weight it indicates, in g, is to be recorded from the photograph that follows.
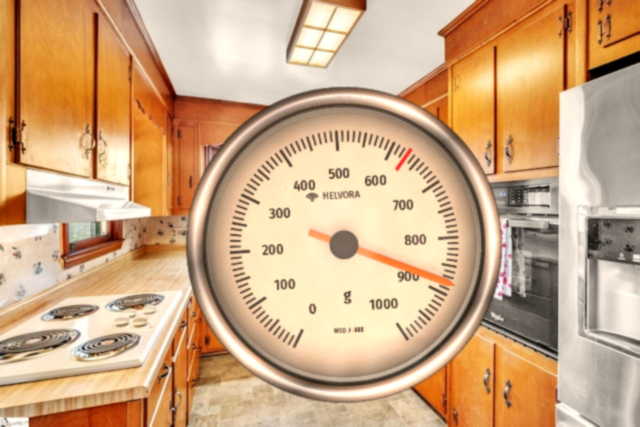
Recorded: 880 g
